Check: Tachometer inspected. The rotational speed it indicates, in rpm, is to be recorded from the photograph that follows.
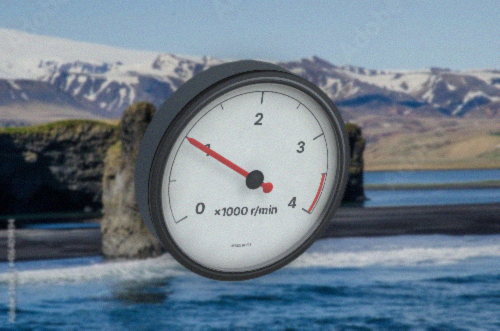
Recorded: 1000 rpm
